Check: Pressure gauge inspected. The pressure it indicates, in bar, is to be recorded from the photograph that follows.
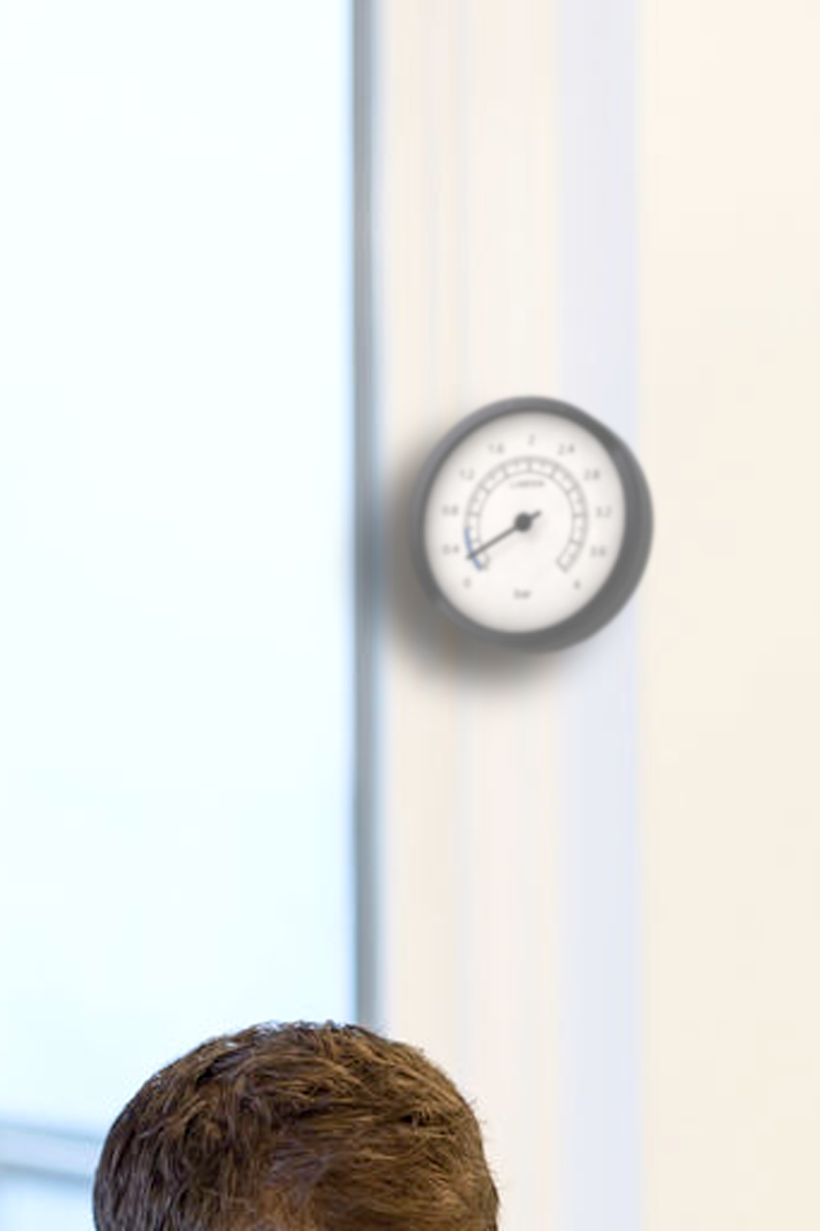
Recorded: 0.2 bar
